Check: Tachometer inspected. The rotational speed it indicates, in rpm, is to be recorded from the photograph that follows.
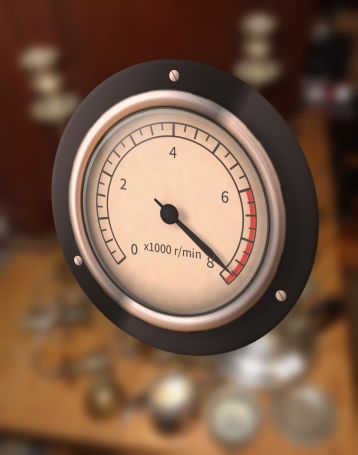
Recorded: 7750 rpm
